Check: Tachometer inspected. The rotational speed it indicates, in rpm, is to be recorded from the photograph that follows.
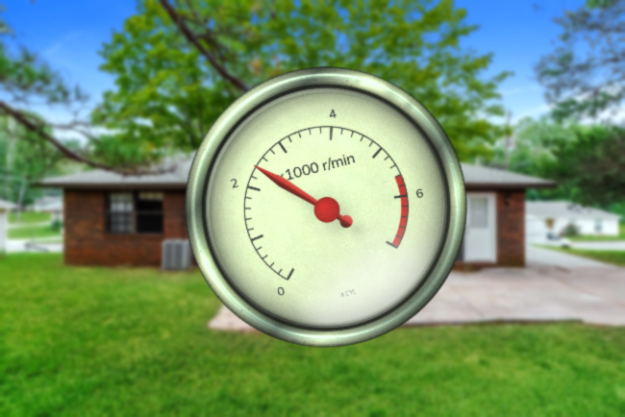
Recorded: 2400 rpm
